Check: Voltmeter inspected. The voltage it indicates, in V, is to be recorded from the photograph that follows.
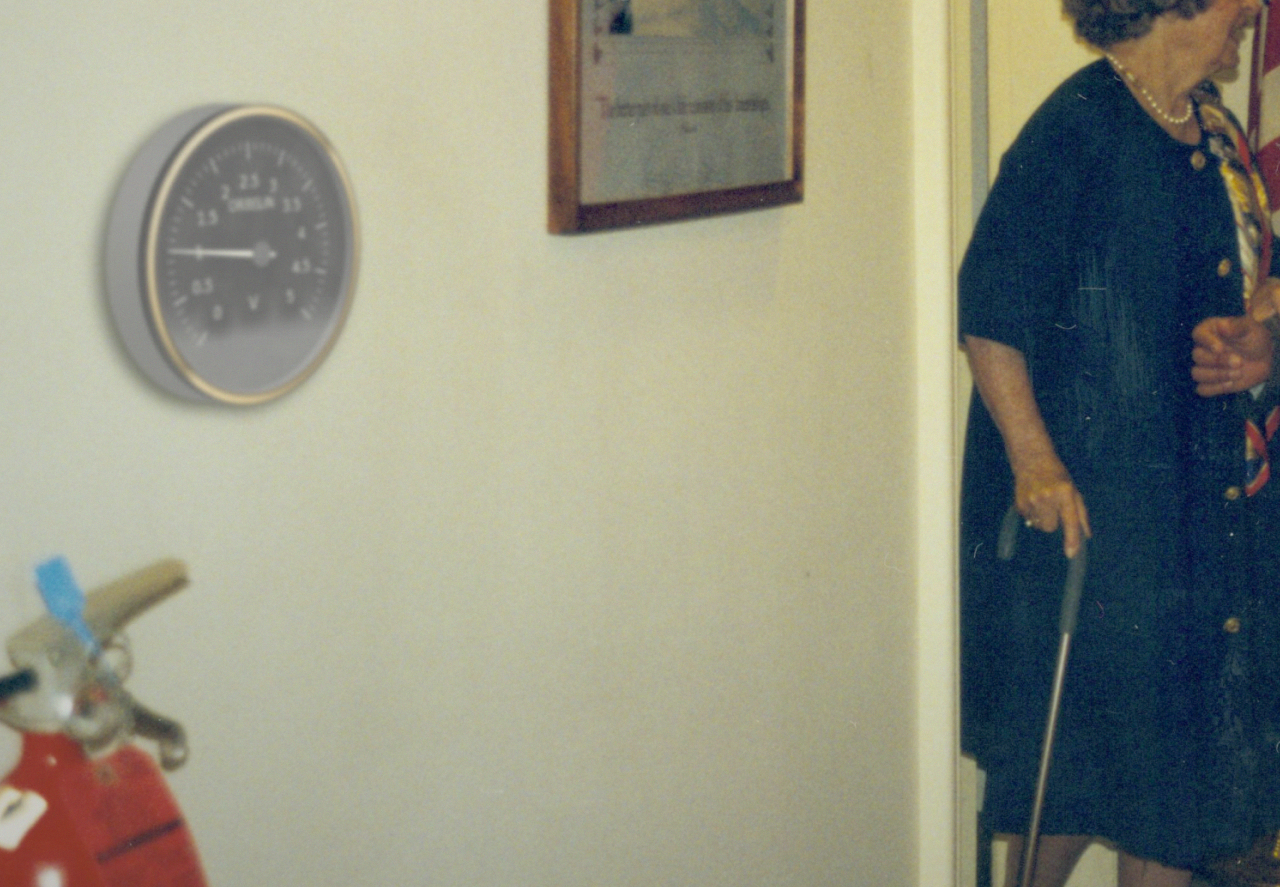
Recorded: 1 V
